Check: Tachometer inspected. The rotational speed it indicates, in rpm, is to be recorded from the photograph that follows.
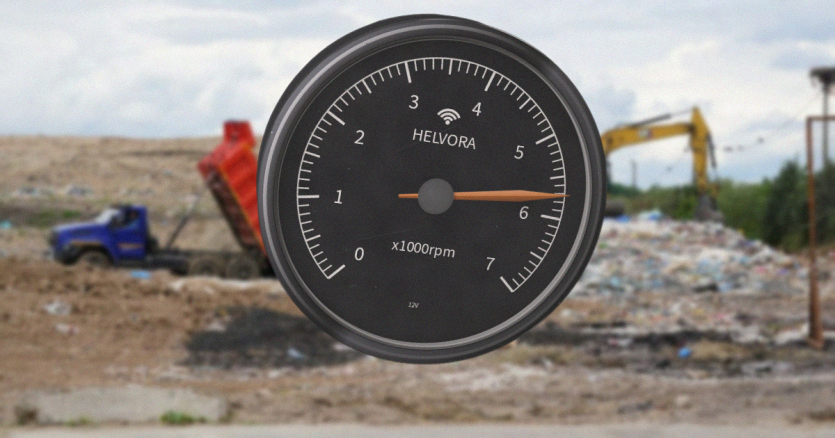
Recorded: 5700 rpm
